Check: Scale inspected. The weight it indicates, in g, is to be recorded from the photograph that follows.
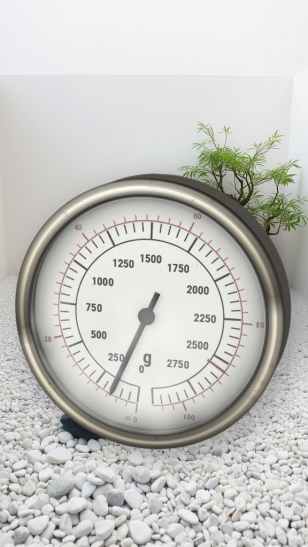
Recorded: 150 g
